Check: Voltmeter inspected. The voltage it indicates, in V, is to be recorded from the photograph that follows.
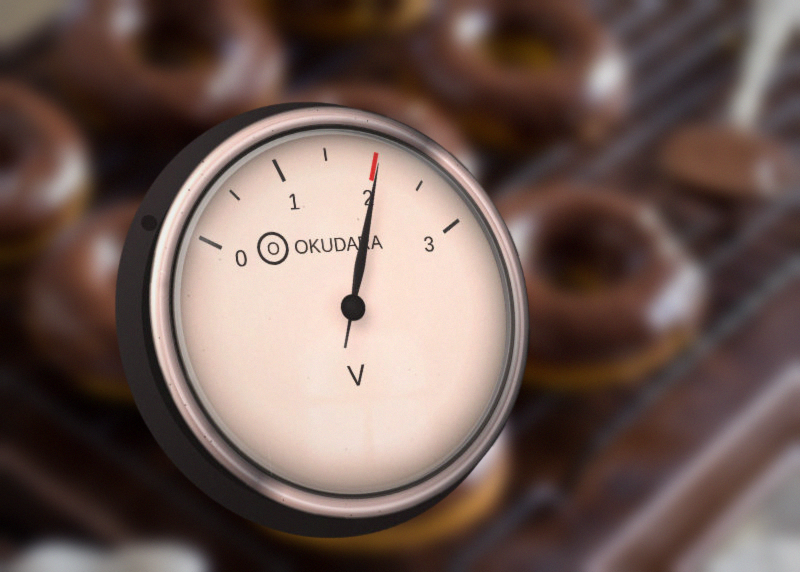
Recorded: 2 V
